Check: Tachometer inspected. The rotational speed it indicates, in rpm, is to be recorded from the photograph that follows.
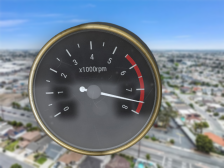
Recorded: 7500 rpm
